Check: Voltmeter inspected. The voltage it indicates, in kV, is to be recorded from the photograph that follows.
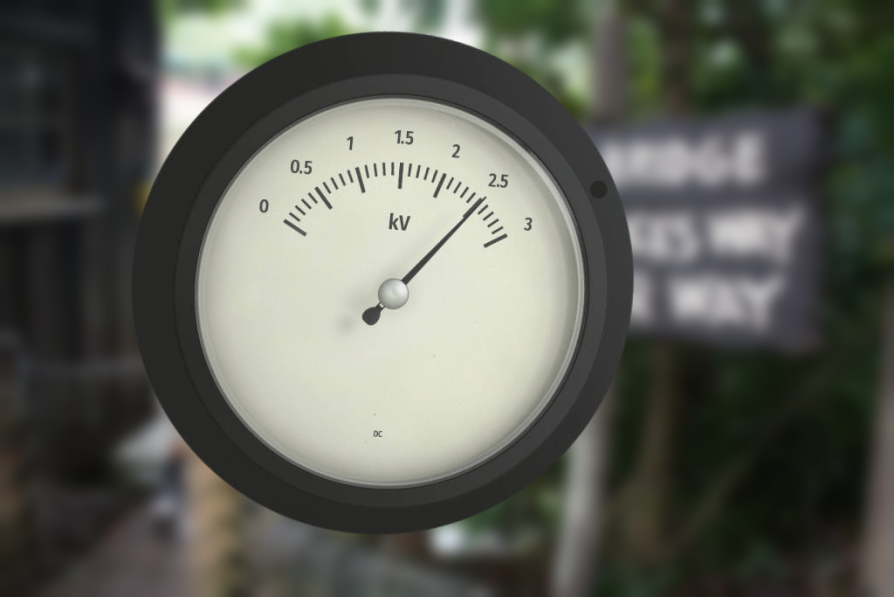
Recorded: 2.5 kV
